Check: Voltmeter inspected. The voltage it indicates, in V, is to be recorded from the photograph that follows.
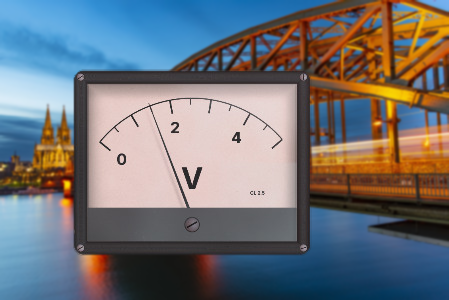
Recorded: 1.5 V
